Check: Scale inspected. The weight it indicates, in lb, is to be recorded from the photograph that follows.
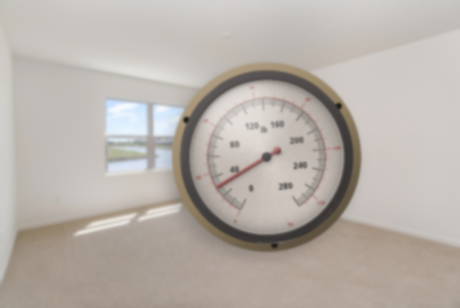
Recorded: 30 lb
